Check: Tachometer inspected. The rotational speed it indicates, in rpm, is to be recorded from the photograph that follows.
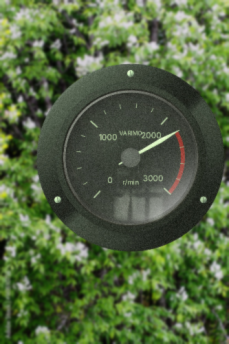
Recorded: 2200 rpm
